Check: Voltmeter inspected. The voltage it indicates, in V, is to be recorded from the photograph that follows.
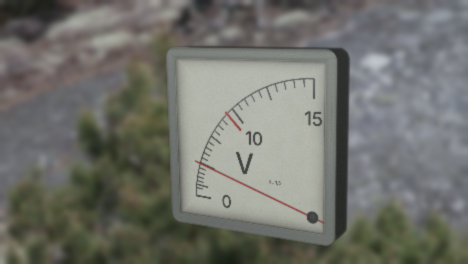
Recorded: 5 V
